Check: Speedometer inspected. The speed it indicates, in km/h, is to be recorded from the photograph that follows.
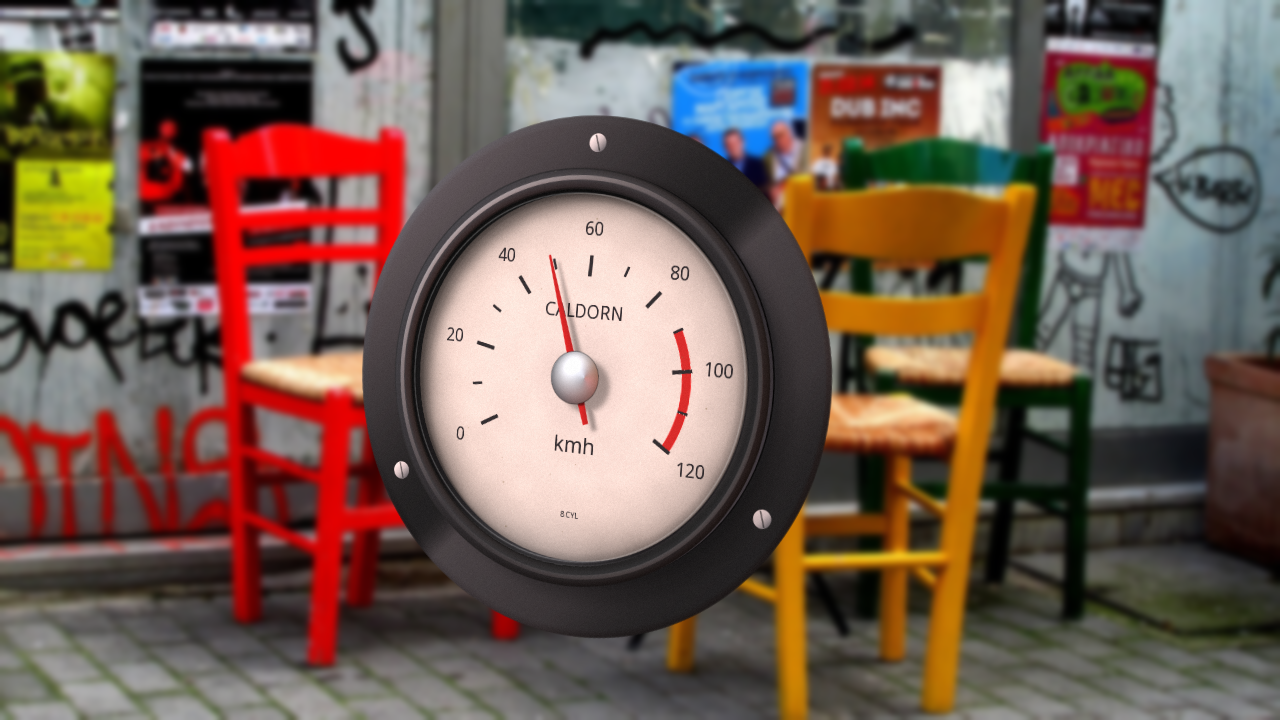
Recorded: 50 km/h
